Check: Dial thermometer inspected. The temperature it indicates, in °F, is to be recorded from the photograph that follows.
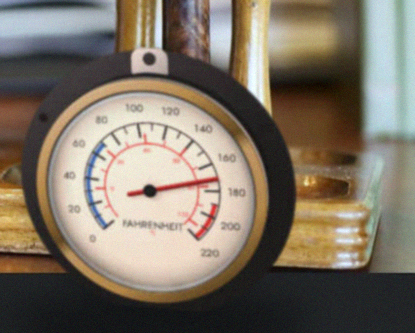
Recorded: 170 °F
